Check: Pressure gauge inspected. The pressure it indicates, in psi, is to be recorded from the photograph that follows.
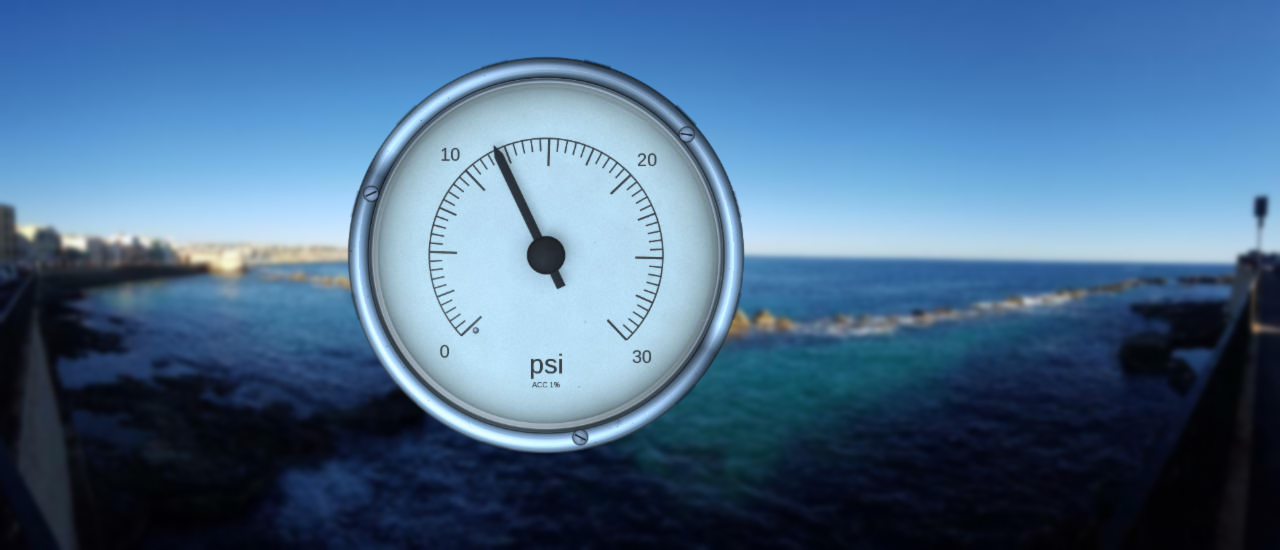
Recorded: 12 psi
